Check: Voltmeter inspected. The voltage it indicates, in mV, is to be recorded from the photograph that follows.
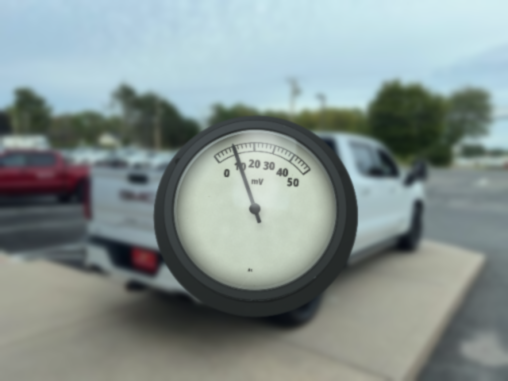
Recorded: 10 mV
